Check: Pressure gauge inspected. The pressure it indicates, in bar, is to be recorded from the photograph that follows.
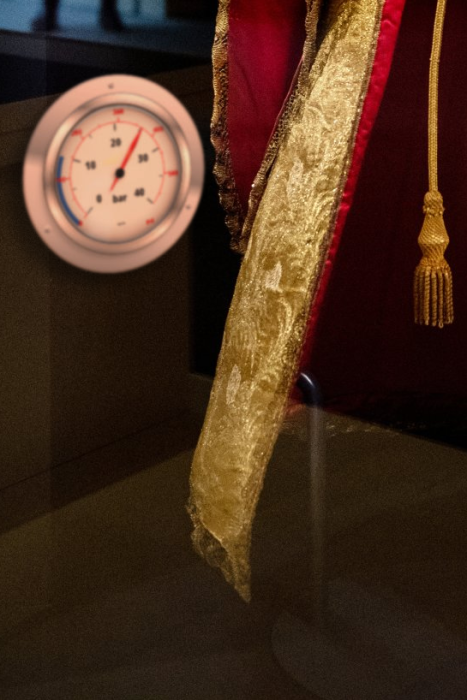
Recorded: 25 bar
